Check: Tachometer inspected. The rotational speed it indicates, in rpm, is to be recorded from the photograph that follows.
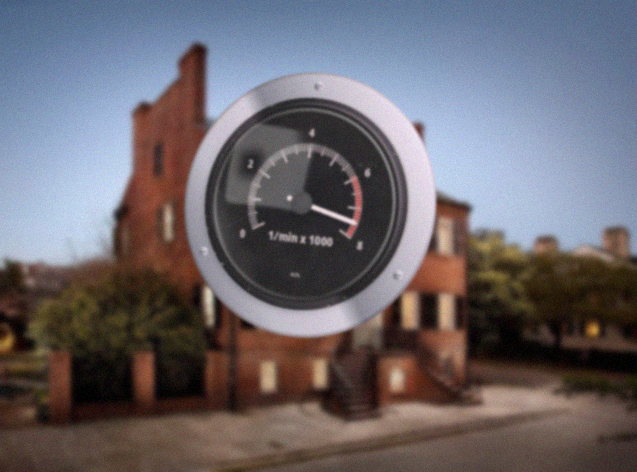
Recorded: 7500 rpm
